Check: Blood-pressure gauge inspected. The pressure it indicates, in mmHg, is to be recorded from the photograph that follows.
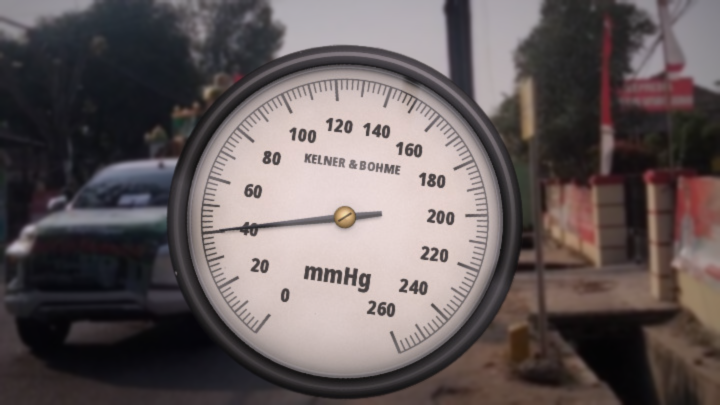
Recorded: 40 mmHg
